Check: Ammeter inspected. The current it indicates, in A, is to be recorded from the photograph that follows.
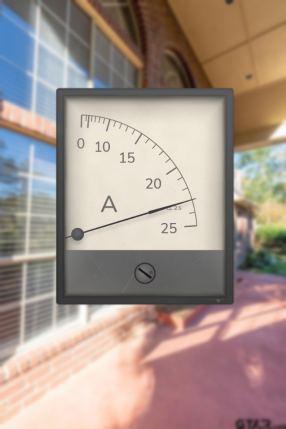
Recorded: 23 A
